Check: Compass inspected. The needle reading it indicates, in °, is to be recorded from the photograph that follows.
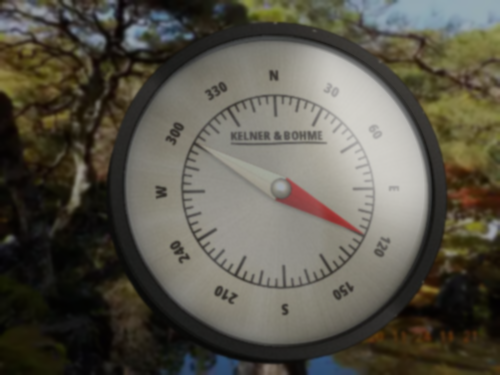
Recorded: 120 °
